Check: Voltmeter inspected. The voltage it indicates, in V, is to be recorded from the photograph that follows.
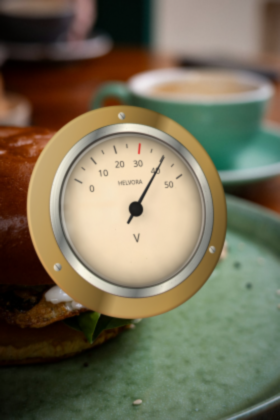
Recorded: 40 V
